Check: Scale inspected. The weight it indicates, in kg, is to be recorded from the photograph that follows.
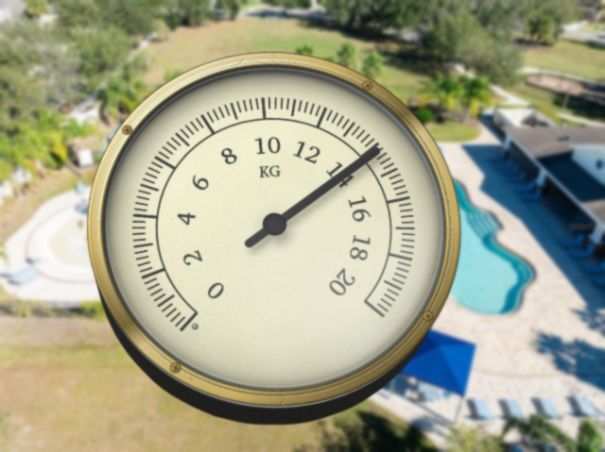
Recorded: 14.2 kg
